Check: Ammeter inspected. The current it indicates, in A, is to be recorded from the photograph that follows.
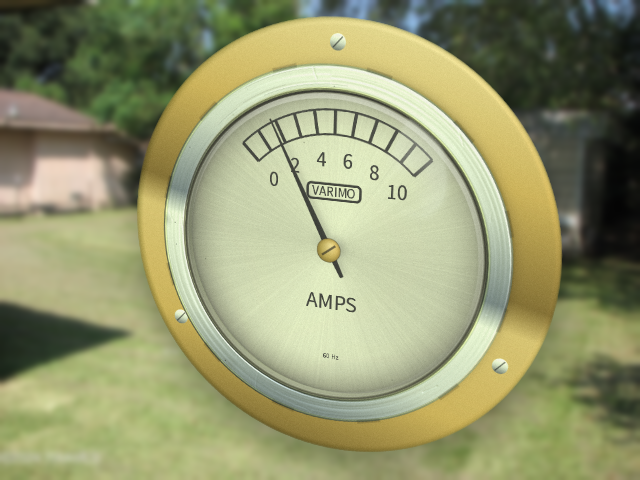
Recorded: 2 A
